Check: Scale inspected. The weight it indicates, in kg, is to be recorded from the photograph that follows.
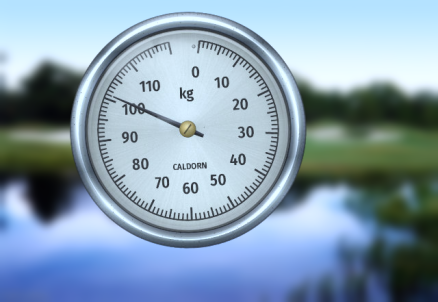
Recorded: 101 kg
